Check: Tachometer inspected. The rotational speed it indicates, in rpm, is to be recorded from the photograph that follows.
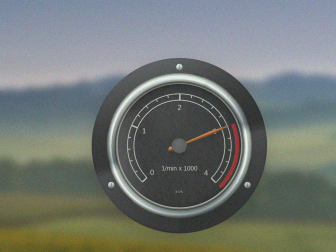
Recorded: 3000 rpm
